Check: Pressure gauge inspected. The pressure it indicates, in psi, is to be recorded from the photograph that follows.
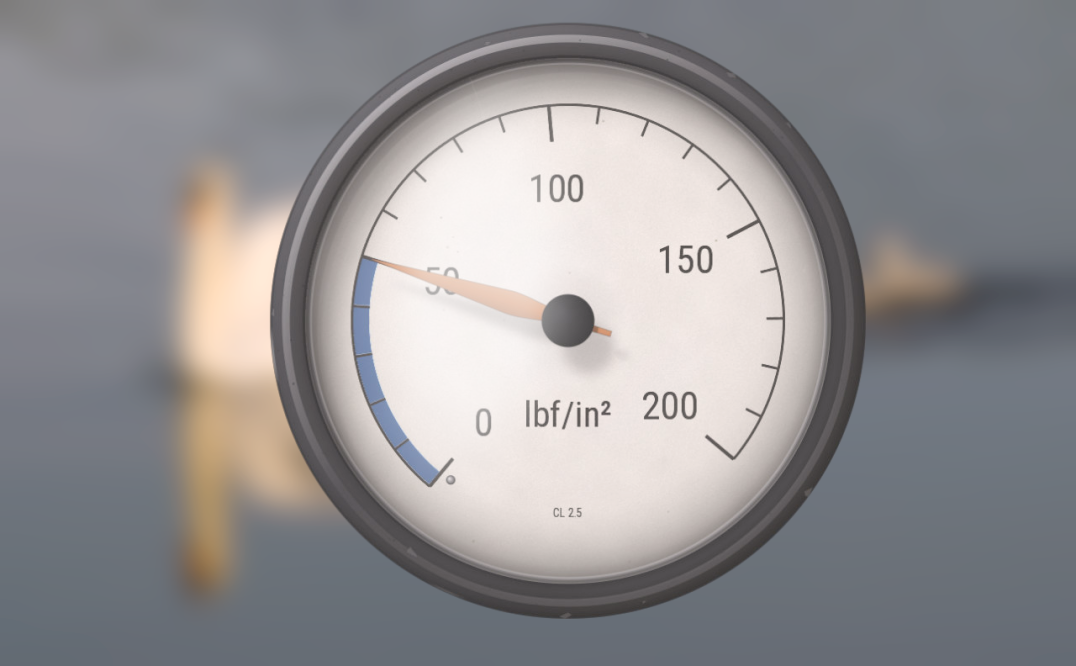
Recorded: 50 psi
